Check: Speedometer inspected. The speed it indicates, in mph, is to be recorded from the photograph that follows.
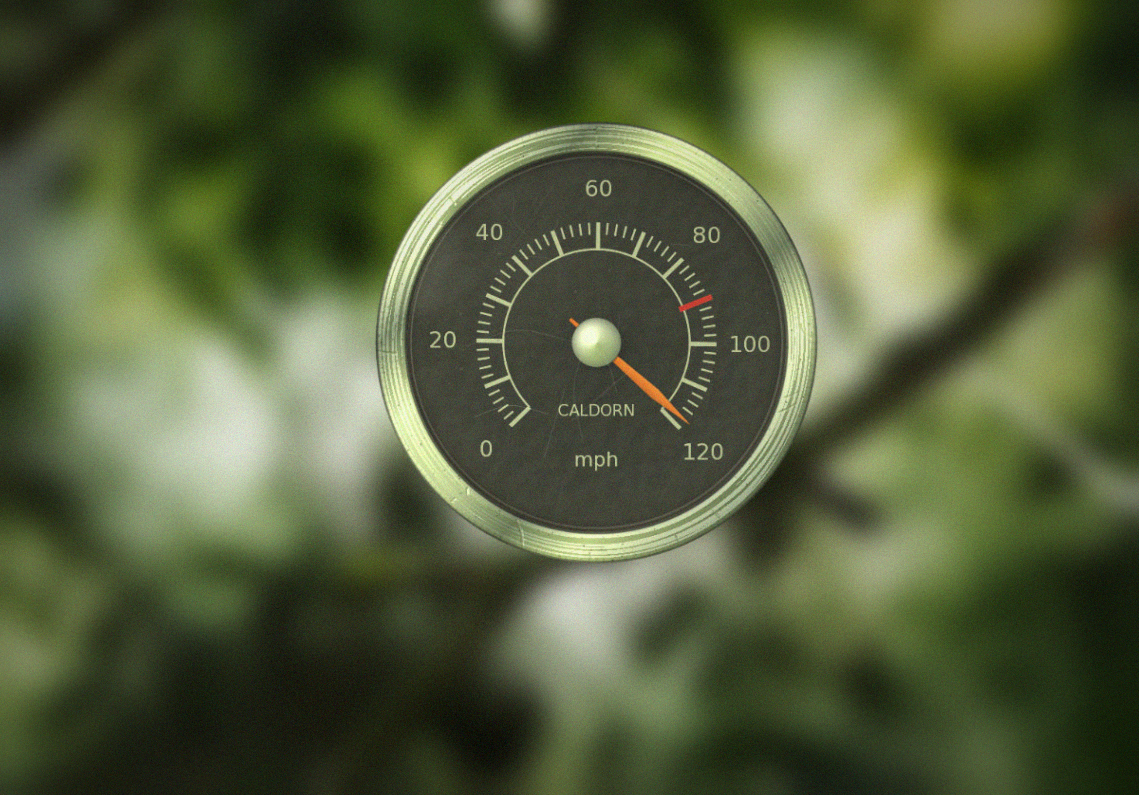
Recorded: 118 mph
